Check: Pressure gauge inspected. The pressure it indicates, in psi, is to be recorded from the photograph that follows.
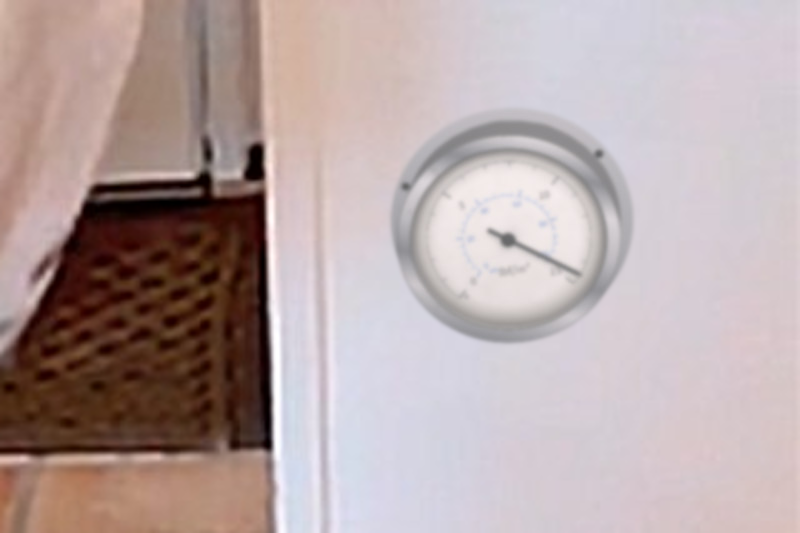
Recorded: 14.5 psi
